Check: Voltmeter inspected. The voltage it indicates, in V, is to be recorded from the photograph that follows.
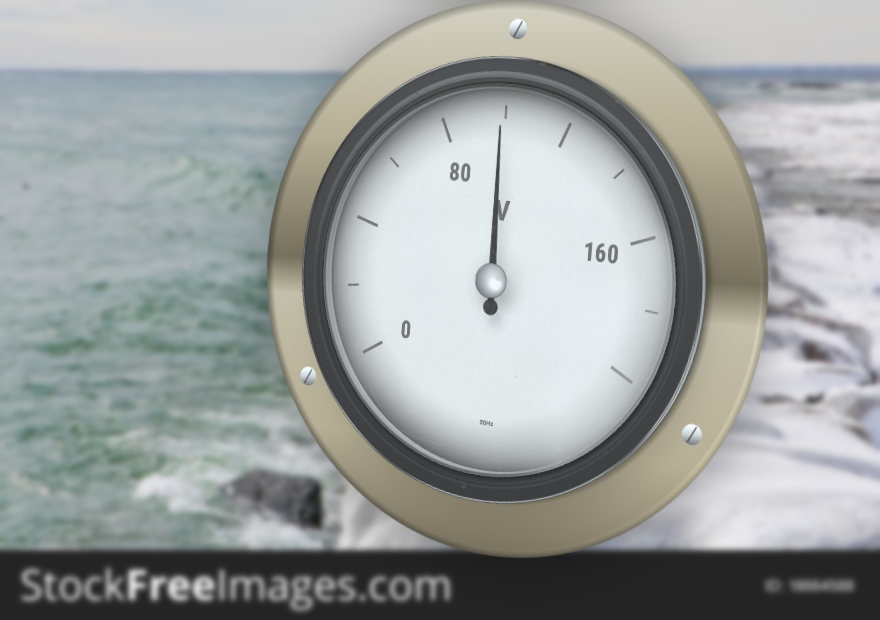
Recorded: 100 V
